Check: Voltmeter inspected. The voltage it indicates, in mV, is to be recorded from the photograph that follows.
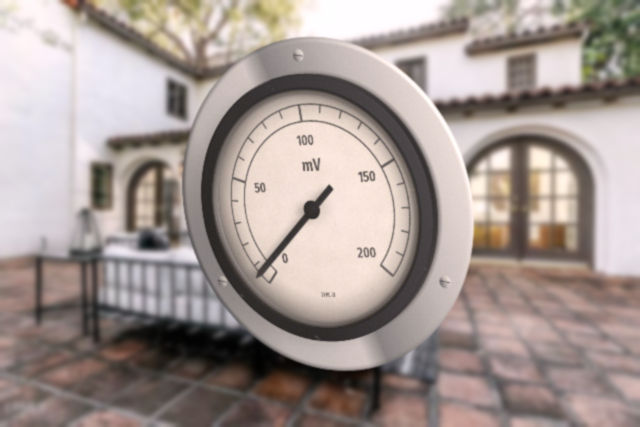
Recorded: 5 mV
